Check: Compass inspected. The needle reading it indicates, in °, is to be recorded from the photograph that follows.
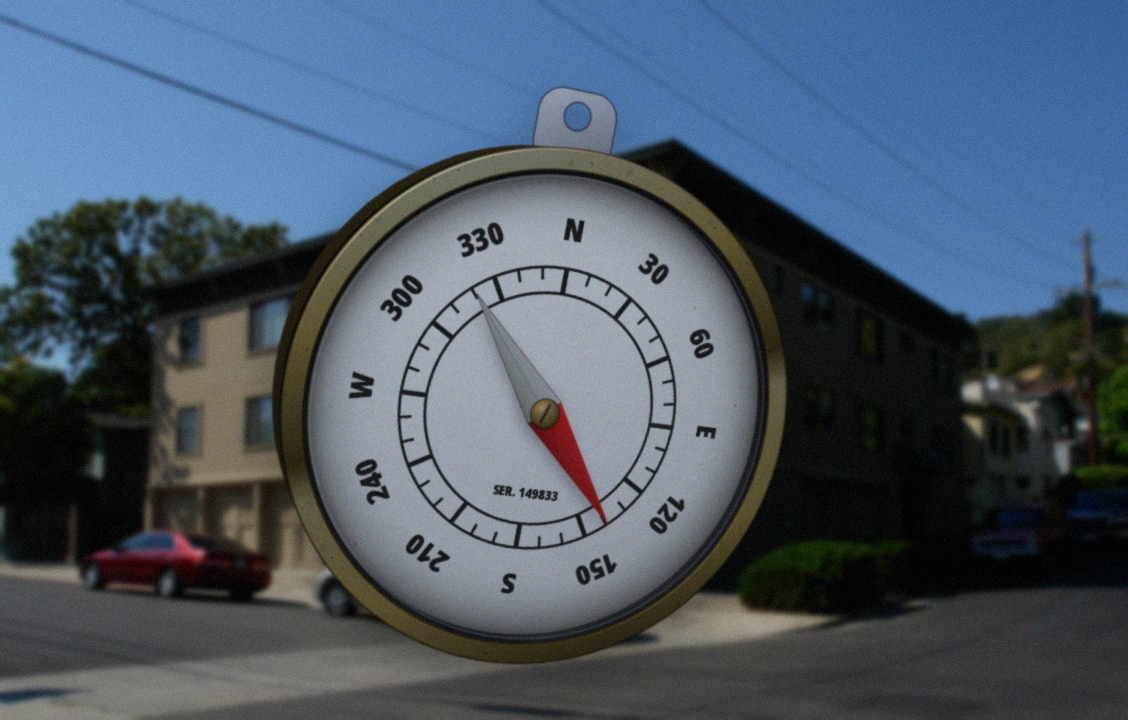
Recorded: 140 °
